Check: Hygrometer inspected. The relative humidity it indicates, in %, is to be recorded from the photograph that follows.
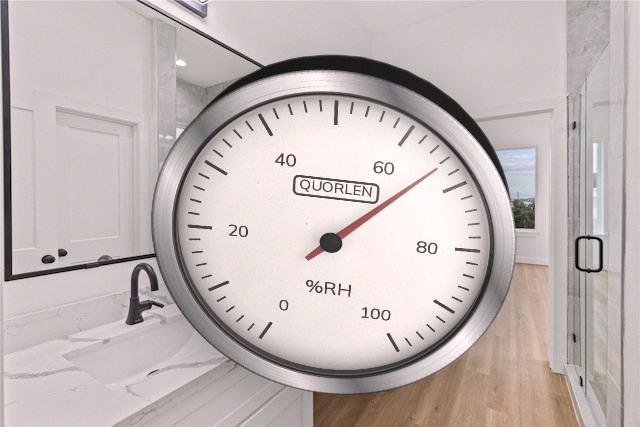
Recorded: 66 %
